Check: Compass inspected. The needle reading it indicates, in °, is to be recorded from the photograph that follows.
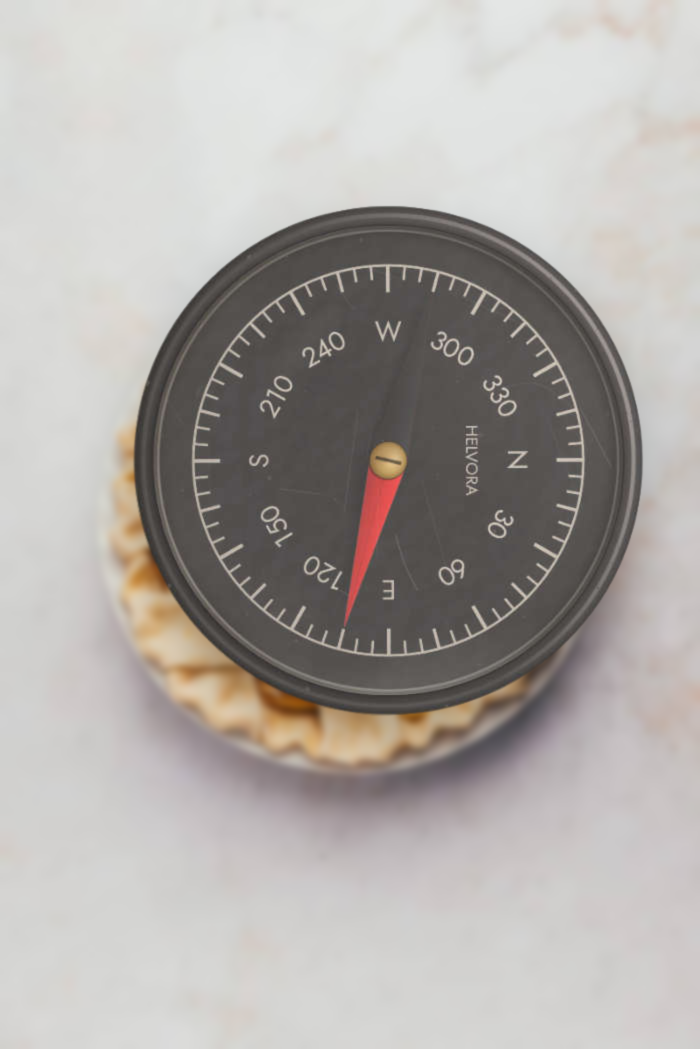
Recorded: 105 °
